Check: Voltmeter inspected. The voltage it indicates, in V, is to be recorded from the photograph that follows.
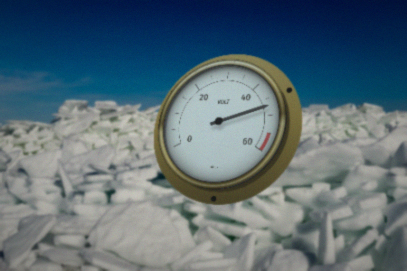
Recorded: 47.5 V
